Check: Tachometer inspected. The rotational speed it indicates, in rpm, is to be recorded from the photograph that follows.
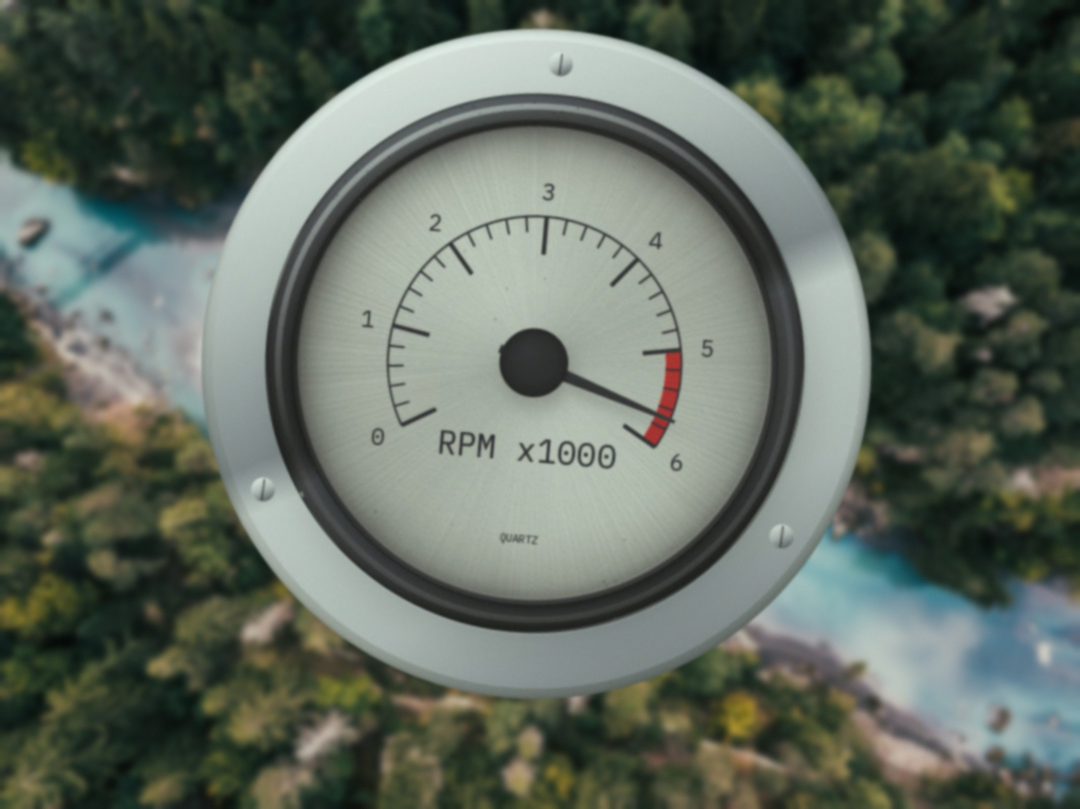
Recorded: 5700 rpm
